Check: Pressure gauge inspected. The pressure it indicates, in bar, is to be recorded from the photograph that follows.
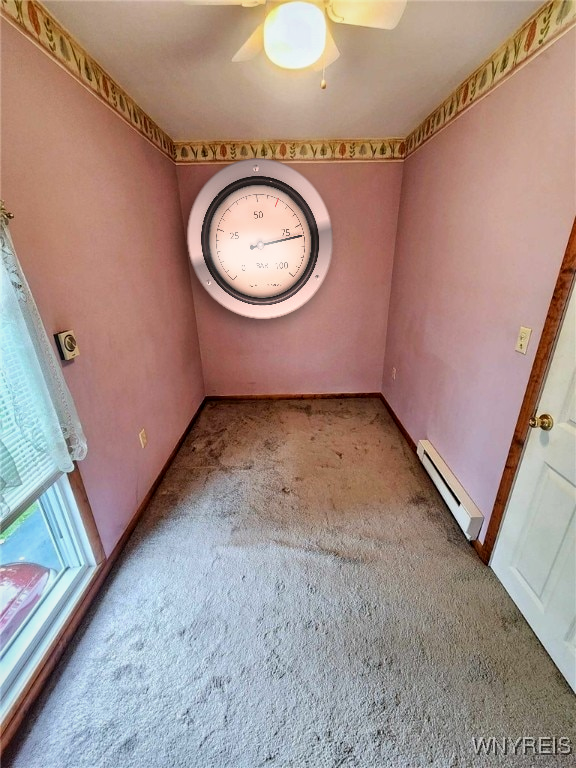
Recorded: 80 bar
